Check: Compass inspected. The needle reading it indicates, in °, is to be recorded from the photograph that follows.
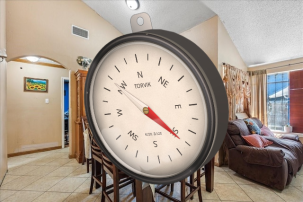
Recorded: 135 °
